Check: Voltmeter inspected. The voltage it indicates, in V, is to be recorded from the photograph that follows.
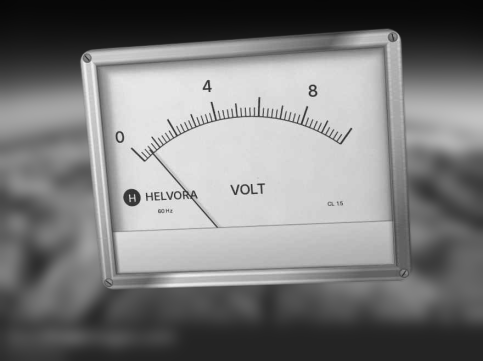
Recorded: 0.6 V
